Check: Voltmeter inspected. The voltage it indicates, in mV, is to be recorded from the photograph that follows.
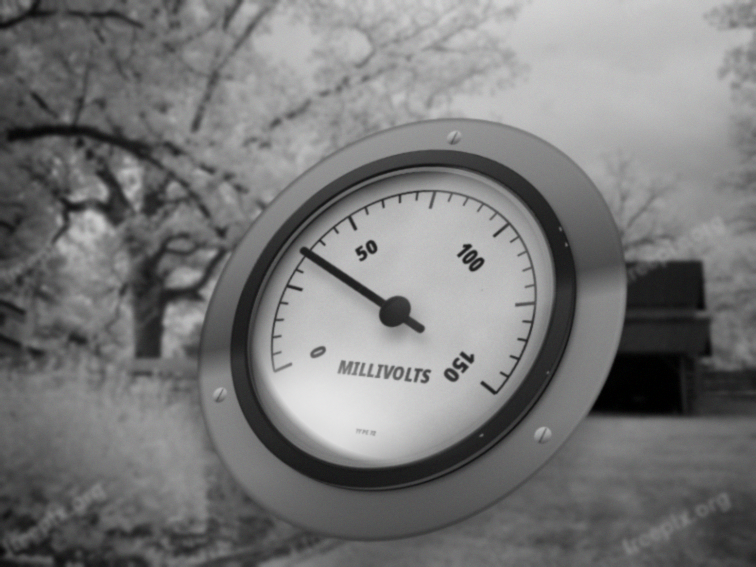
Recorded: 35 mV
